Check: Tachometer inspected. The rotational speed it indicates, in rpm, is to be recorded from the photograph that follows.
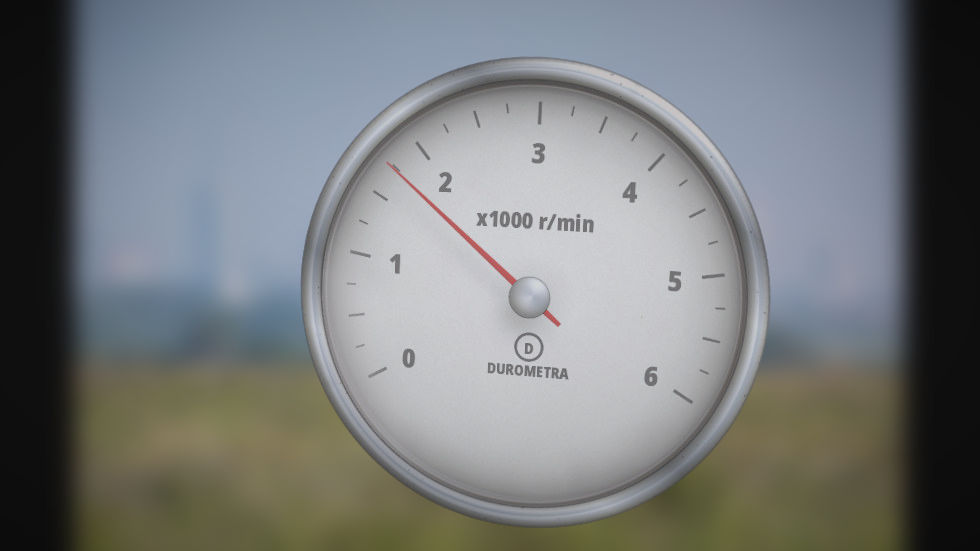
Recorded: 1750 rpm
